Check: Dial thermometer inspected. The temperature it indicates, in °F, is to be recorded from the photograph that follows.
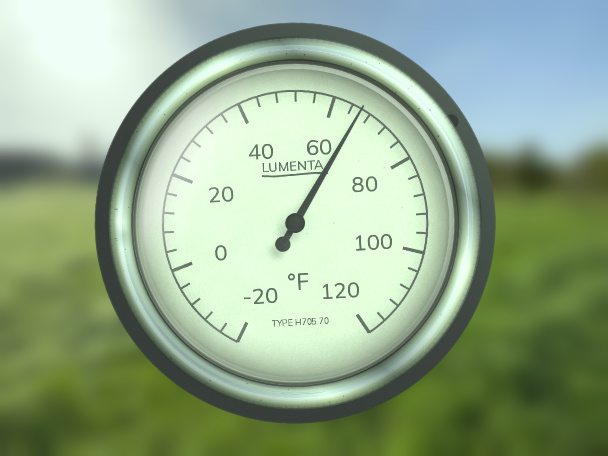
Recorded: 66 °F
